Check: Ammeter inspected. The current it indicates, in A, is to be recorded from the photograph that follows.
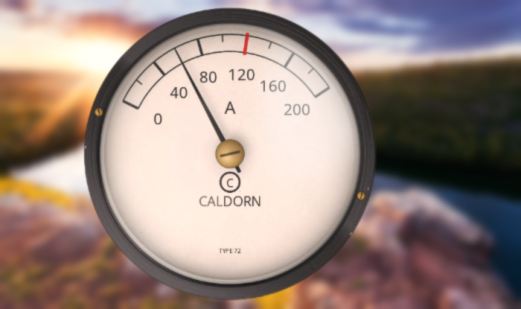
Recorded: 60 A
